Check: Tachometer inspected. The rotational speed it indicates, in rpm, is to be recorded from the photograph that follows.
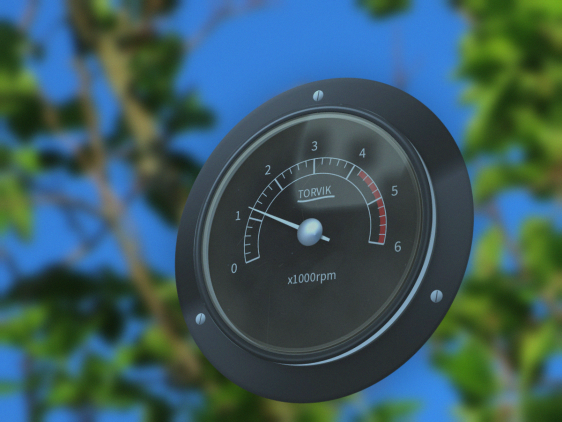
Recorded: 1200 rpm
